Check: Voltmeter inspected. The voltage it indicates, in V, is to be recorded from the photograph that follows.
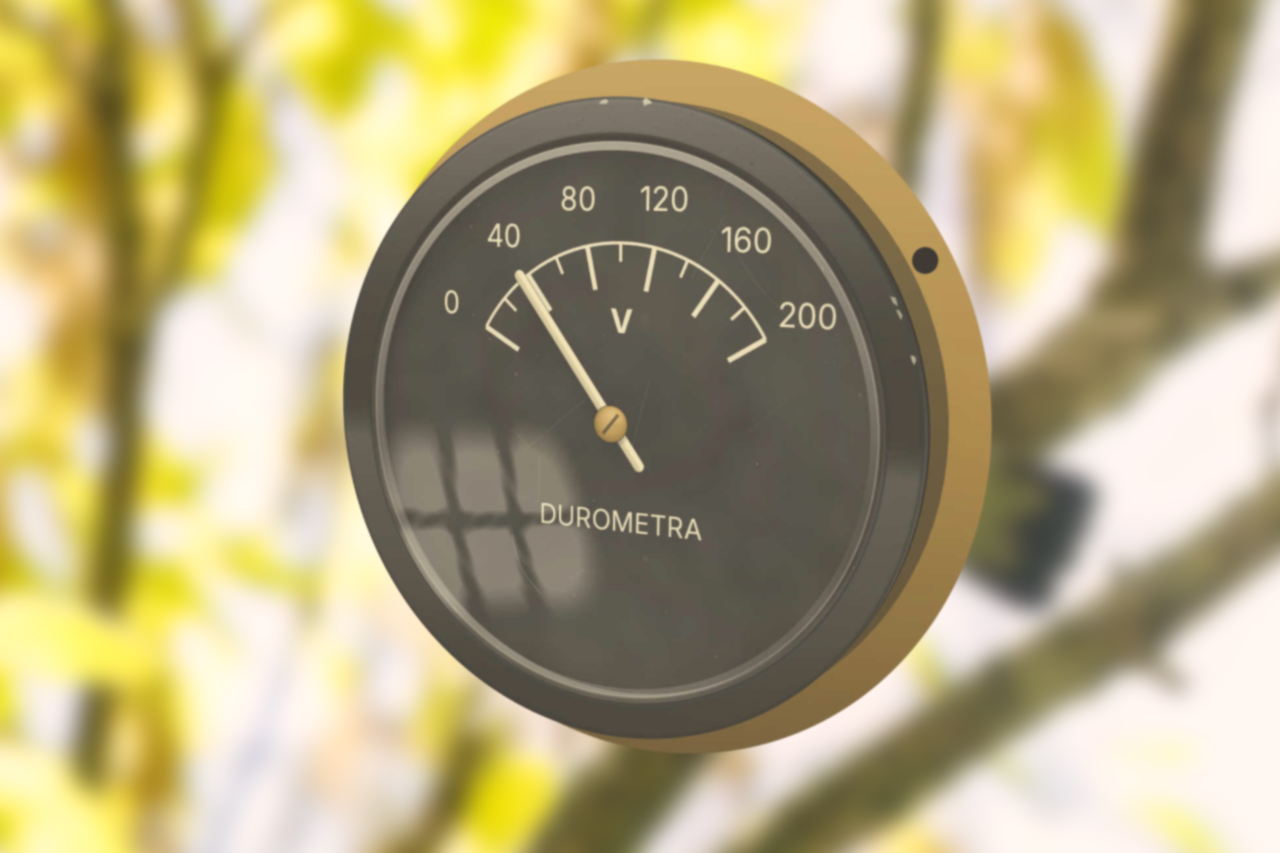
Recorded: 40 V
